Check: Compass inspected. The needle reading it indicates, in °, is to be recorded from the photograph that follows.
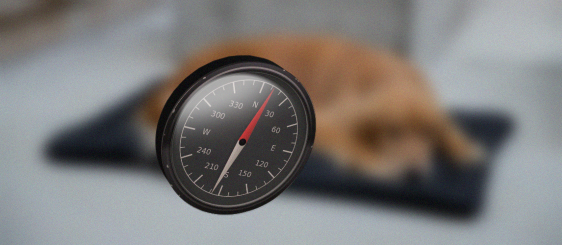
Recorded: 10 °
